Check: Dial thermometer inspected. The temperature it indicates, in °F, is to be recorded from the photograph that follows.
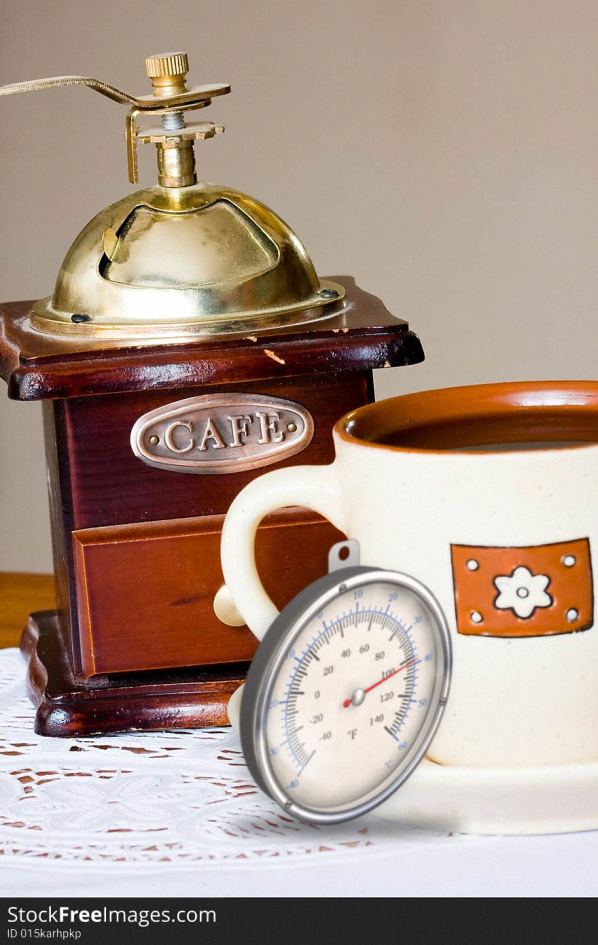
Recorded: 100 °F
